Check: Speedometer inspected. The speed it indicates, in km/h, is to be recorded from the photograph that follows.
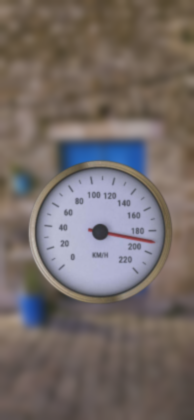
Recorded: 190 km/h
